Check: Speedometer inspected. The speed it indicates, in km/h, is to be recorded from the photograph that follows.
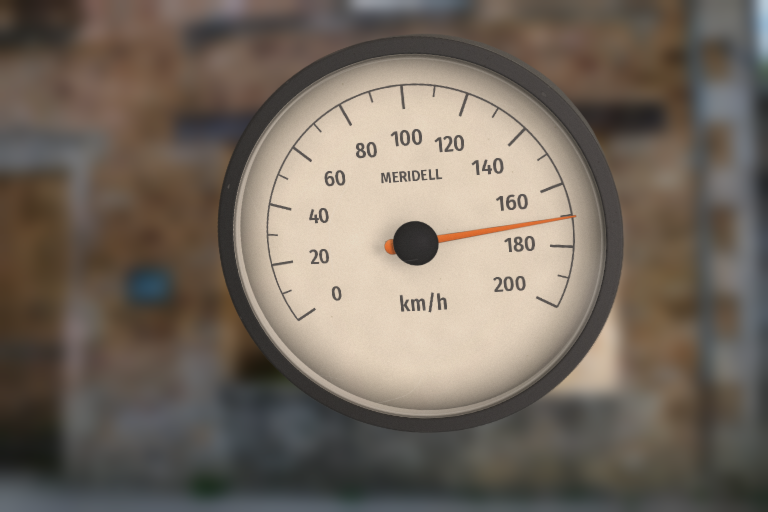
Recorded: 170 km/h
